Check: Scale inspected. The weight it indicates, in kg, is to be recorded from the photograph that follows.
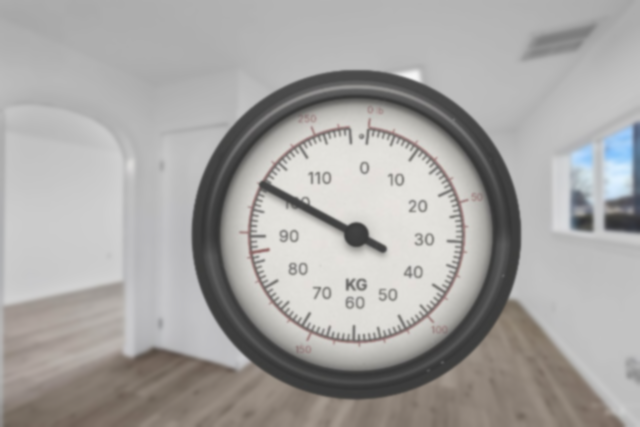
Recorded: 100 kg
